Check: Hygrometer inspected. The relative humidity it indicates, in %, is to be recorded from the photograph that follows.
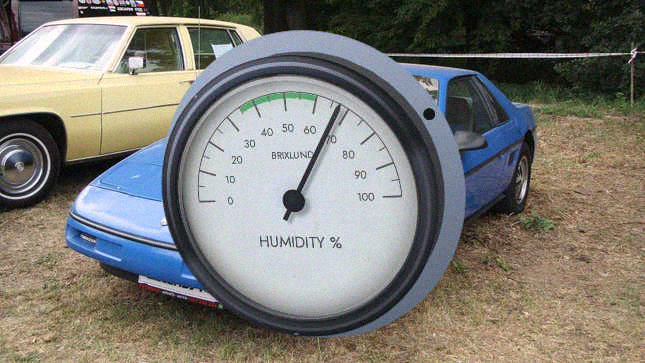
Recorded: 67.5 %
